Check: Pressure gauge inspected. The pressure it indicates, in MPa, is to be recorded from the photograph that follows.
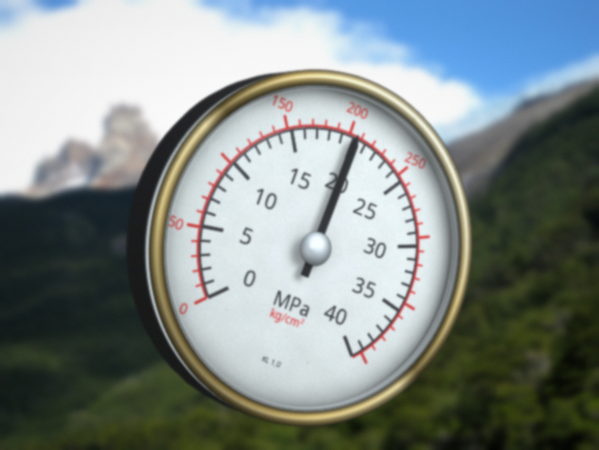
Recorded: 20 MPa
